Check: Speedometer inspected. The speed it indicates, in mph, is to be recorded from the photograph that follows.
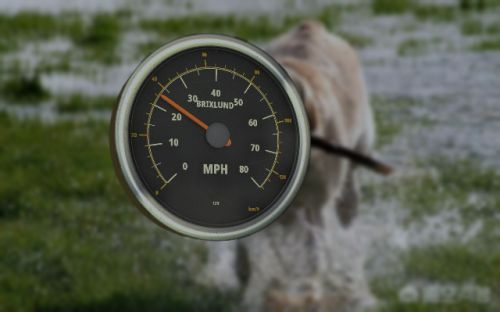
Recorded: 22.5 mph
